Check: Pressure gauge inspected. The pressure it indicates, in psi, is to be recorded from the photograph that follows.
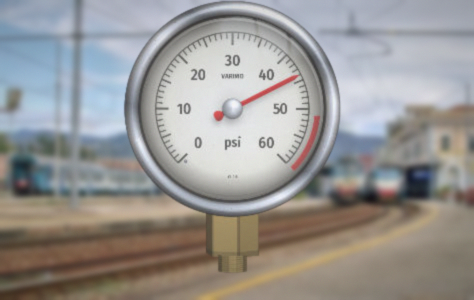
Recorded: 44 psi
